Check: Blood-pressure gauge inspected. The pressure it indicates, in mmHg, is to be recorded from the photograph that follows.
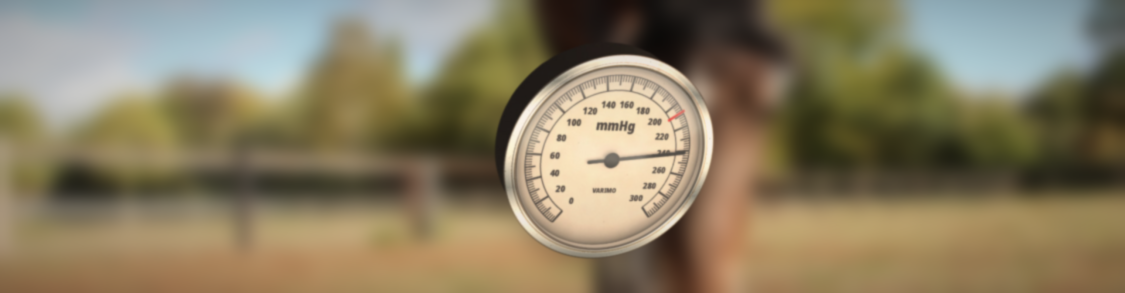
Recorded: 240 mmHg
